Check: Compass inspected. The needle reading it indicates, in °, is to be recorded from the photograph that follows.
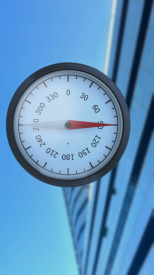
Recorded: 90 °
